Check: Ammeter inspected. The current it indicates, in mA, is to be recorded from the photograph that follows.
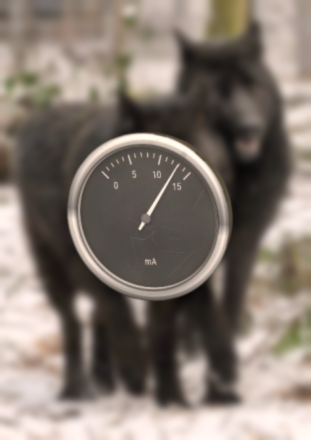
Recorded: 13 mA
